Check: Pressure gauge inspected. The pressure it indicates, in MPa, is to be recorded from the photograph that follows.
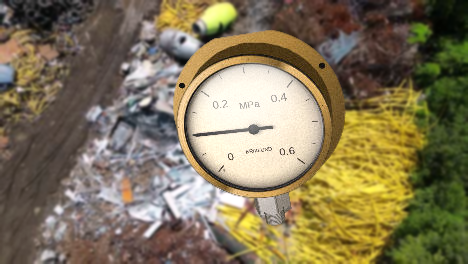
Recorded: 0.1 MPa
